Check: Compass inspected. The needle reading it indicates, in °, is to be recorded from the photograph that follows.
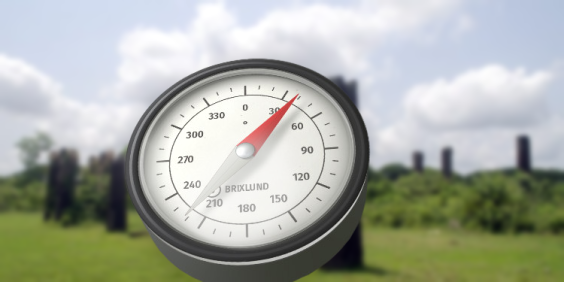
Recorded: 40 °
